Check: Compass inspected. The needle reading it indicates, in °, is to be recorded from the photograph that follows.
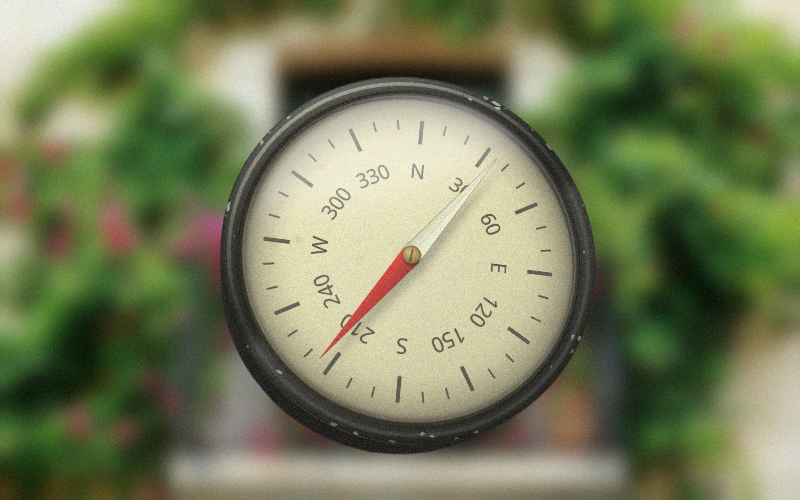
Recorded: 215 °
